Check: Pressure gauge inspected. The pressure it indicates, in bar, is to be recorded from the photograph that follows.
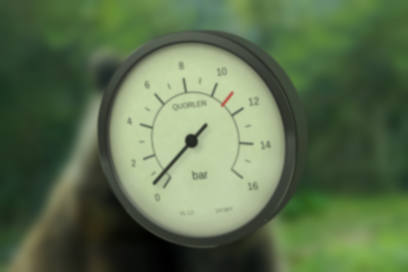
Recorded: 0.5 bar
